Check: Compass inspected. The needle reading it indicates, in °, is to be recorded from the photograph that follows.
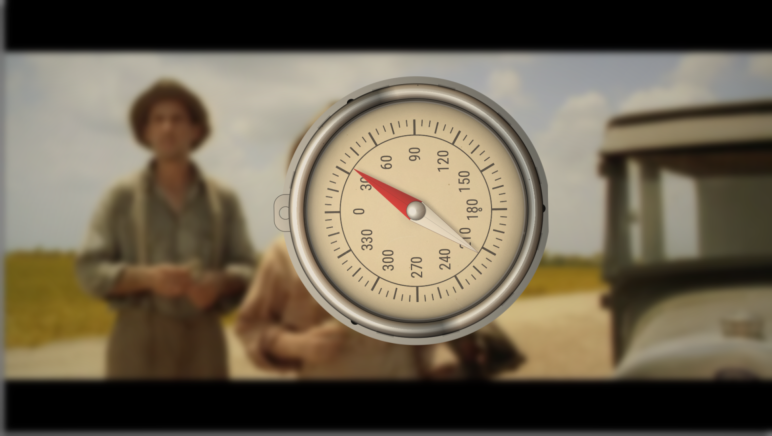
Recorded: 35 °
